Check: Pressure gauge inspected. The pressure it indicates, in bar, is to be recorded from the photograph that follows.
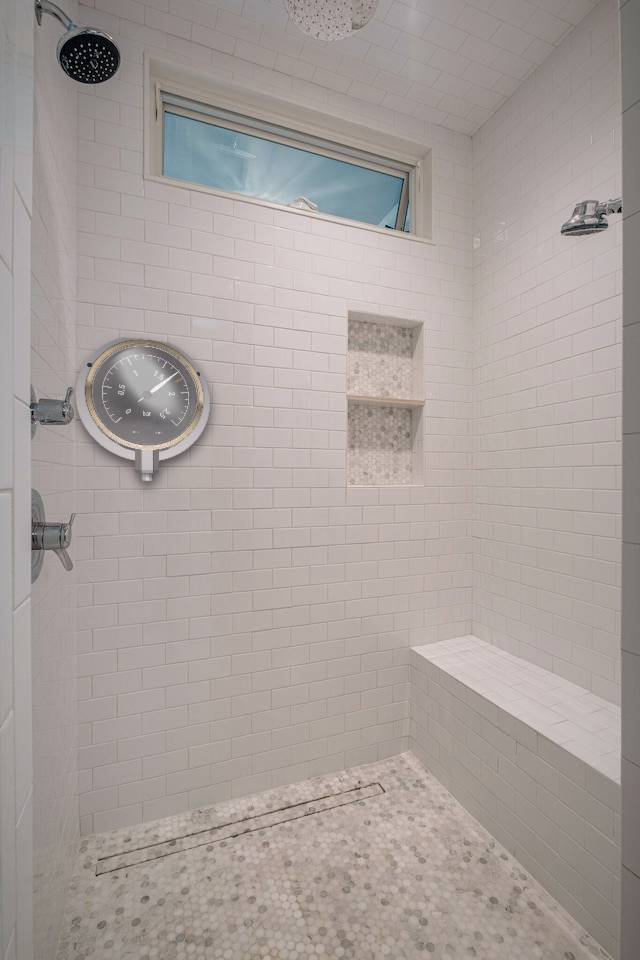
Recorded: 1.7 bar
